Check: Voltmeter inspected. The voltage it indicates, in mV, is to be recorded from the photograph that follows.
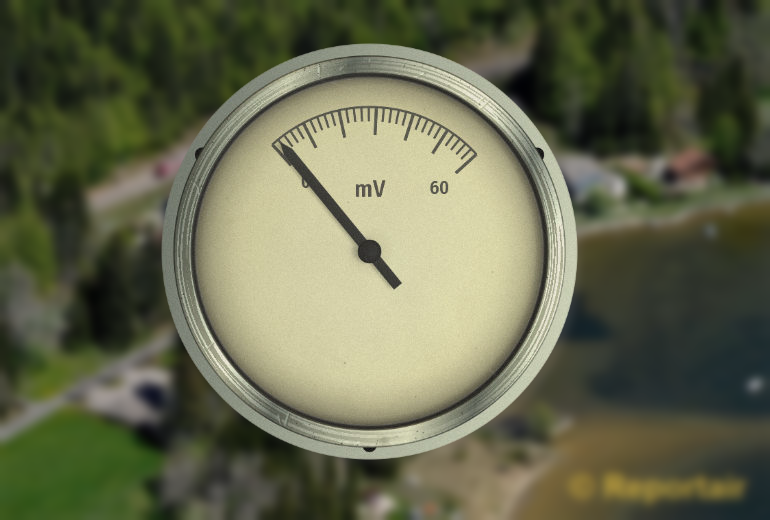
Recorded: 2 mV
